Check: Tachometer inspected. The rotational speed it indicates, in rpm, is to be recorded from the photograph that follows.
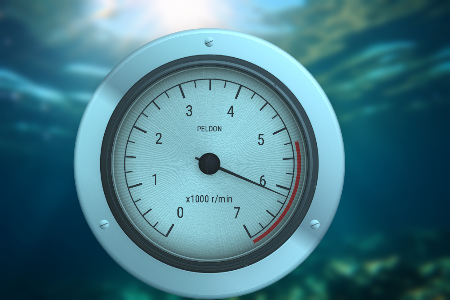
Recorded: 6125 rpm
